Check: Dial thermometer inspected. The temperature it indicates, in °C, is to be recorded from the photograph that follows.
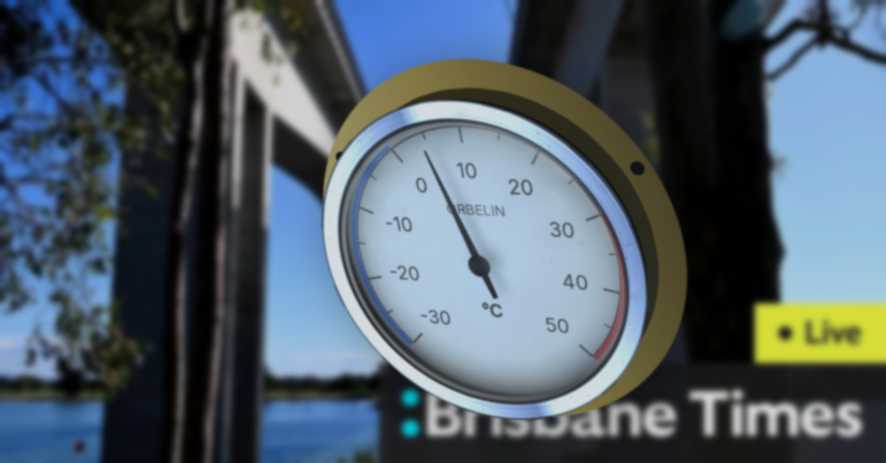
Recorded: 5 °C
